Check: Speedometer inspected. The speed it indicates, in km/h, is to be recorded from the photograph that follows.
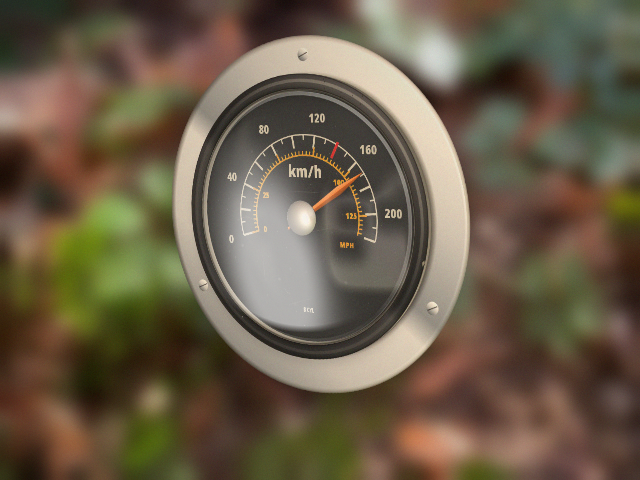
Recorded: 170 km/h
